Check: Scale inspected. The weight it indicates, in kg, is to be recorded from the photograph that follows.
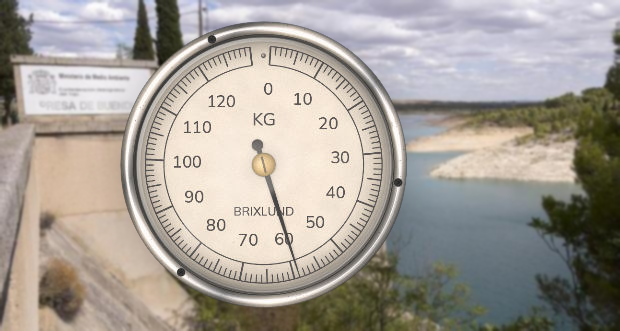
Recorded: 59 kg
